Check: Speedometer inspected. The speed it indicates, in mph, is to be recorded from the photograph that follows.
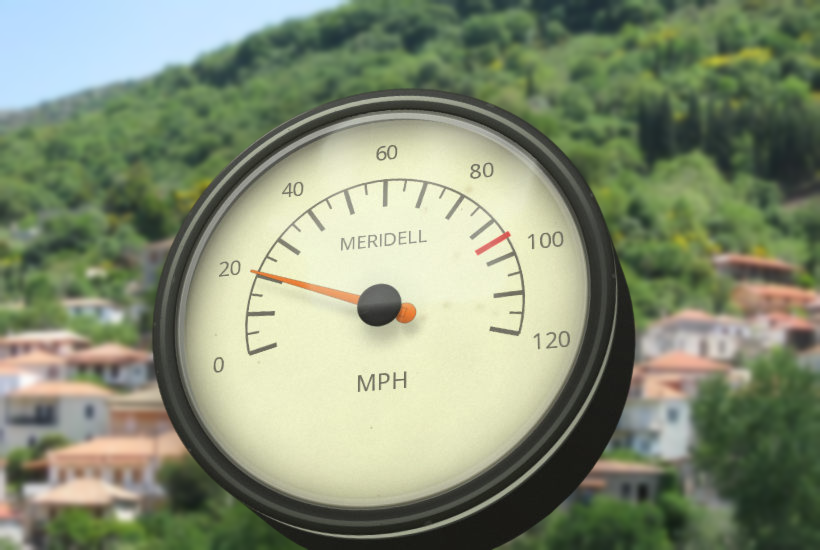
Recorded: 20 mph
